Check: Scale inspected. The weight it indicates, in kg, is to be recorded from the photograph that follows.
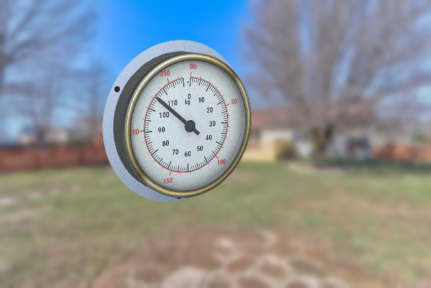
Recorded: 105 kg
